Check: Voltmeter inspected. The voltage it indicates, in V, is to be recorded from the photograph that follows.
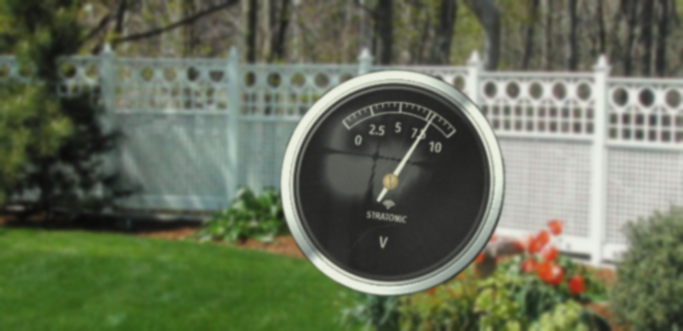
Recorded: 8 V
